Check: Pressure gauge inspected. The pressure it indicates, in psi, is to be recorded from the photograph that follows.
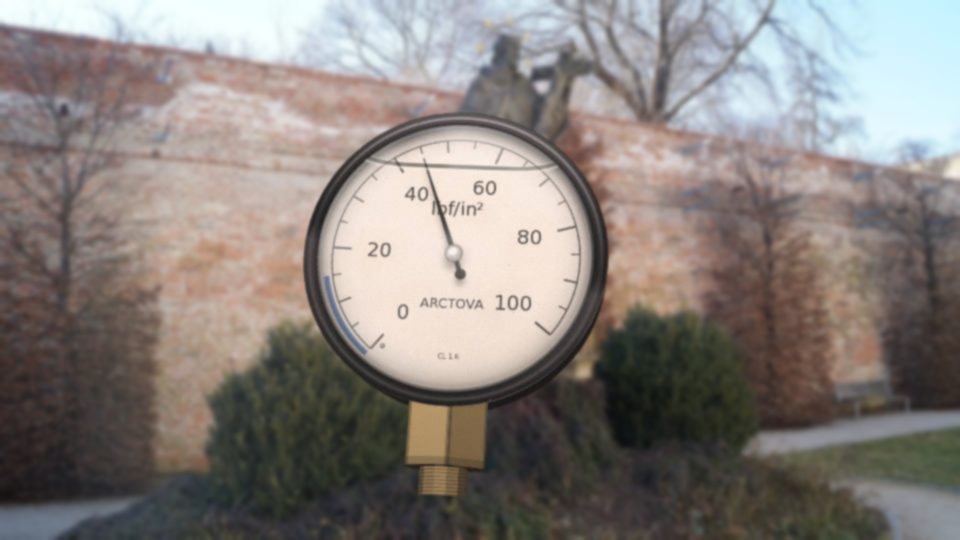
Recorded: 45 psi
